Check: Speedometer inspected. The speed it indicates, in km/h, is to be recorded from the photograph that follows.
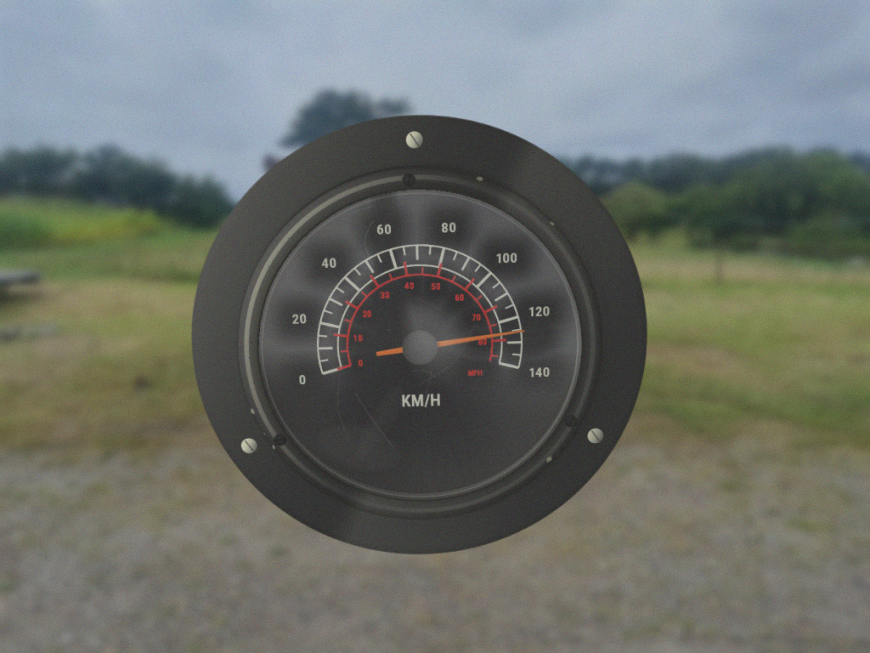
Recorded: 125 km/h
